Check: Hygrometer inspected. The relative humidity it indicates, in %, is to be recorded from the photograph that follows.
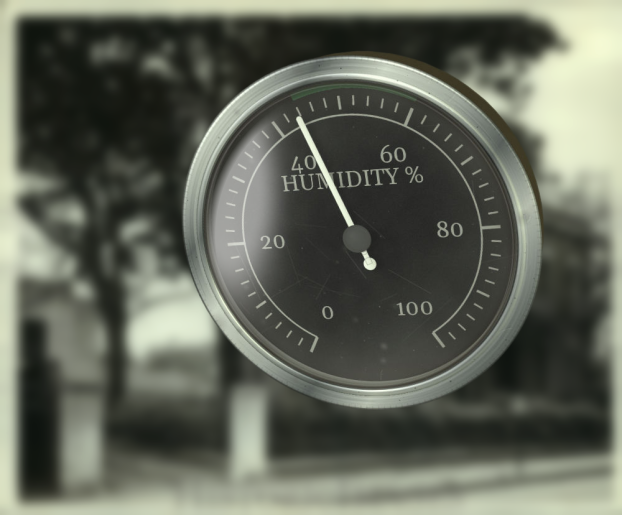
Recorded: 44 %
